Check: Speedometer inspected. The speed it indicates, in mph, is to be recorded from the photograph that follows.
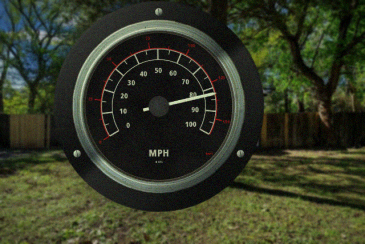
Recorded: 82.5 mph
